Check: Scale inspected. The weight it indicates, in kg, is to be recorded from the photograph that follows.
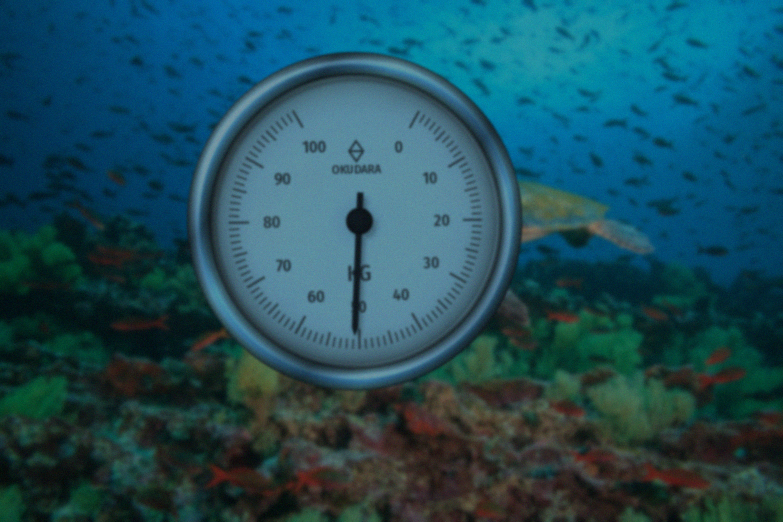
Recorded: 51 kg
